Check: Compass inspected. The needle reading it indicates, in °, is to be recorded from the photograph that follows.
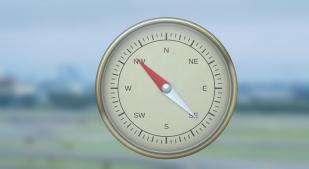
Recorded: 315 °
